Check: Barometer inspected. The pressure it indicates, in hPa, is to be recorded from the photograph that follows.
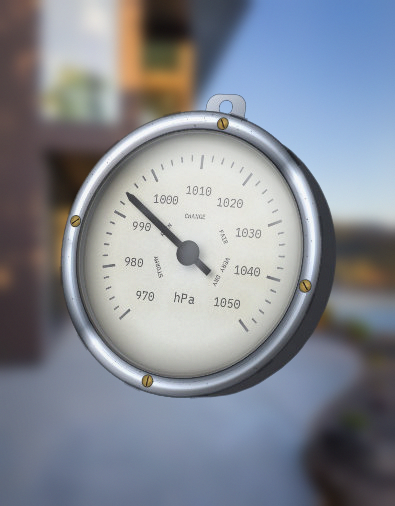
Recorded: 994 hPa
